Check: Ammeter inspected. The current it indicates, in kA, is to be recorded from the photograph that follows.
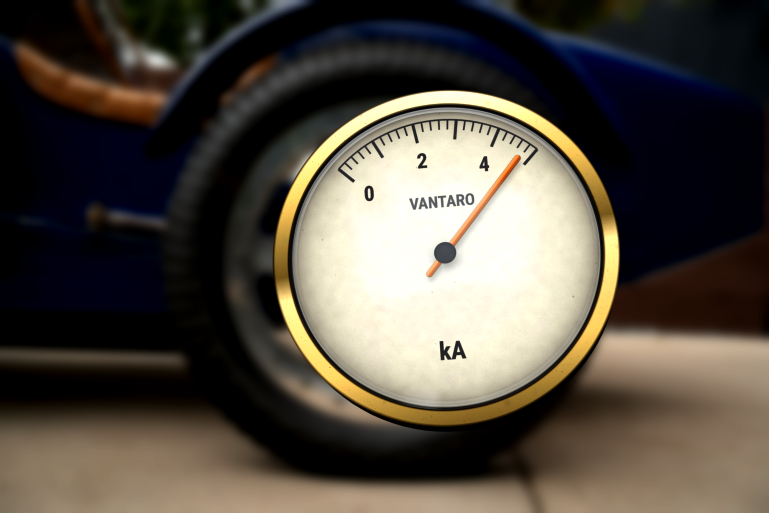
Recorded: 4.8 kA
